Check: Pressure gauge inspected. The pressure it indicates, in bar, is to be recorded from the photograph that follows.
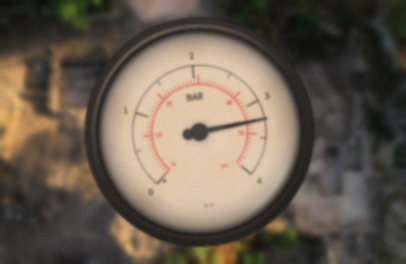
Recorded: 3.25 bar
